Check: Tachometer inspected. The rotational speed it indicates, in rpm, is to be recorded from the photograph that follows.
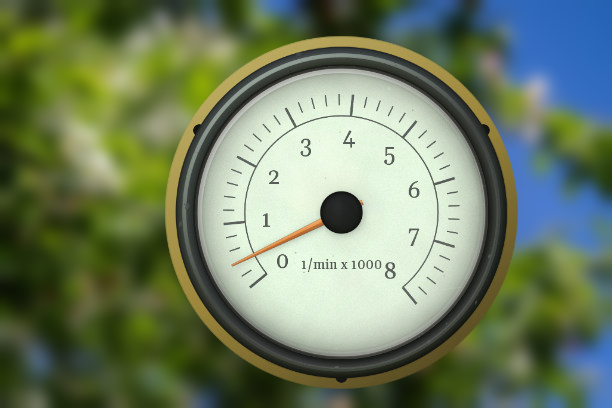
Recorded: 400 rpm
